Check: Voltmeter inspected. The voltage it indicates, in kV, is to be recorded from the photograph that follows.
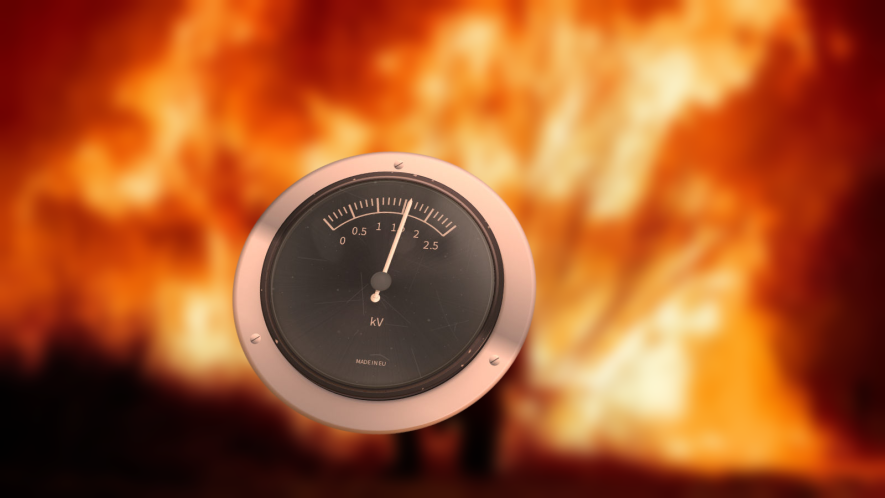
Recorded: 1.6 kV
